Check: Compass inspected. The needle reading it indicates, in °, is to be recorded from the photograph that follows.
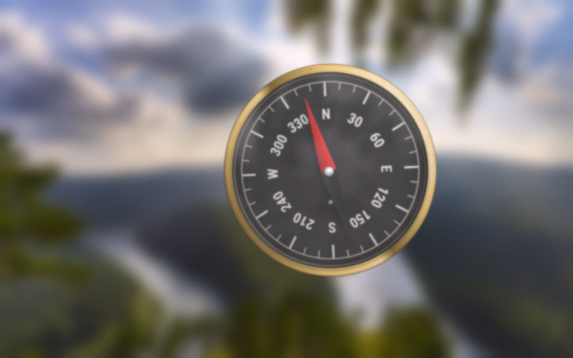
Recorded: 345 °
